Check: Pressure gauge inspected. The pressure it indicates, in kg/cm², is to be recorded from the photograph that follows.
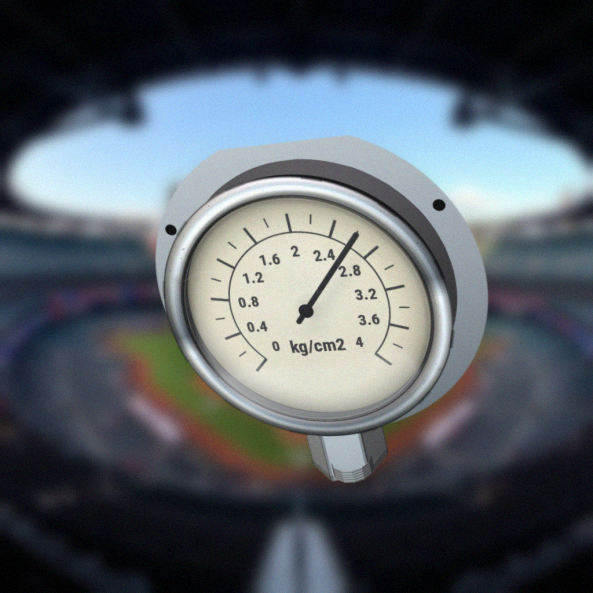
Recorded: 2.6 kg/cm²
